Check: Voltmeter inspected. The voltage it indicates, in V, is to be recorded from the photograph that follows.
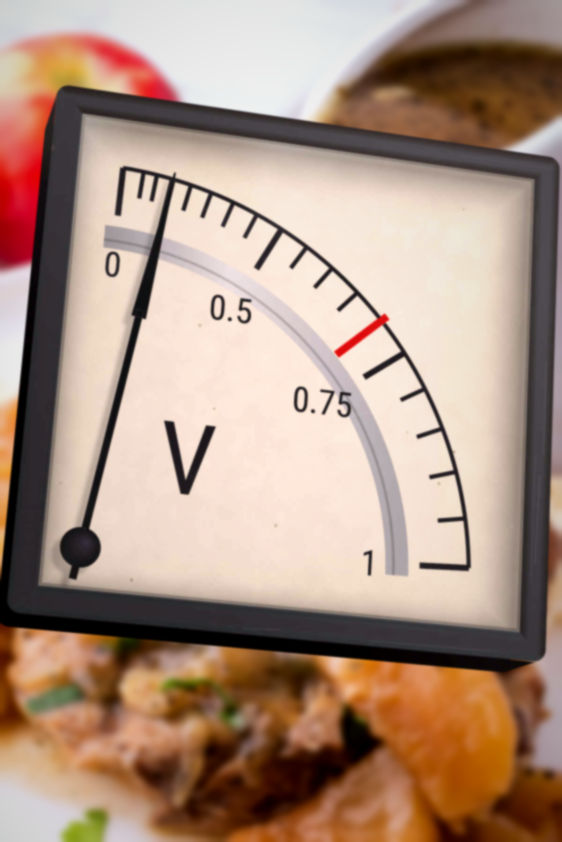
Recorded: 0.25 V
